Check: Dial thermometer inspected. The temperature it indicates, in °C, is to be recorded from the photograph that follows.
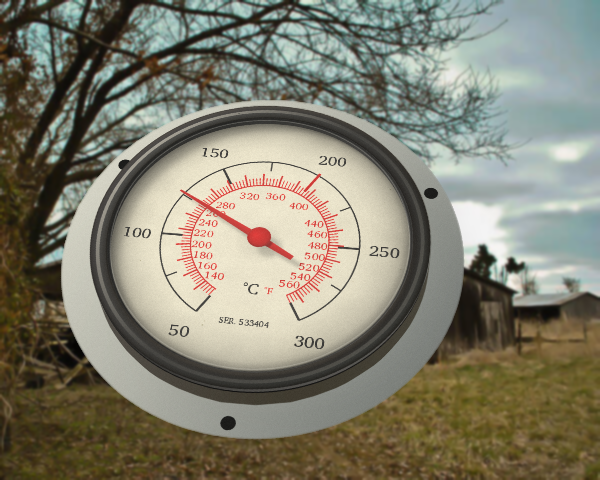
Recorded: 125 °C
